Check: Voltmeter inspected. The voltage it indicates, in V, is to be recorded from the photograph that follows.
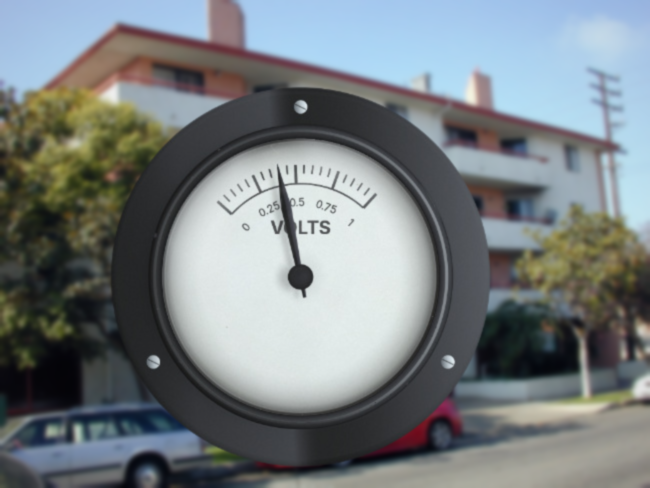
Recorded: 0.4 V
